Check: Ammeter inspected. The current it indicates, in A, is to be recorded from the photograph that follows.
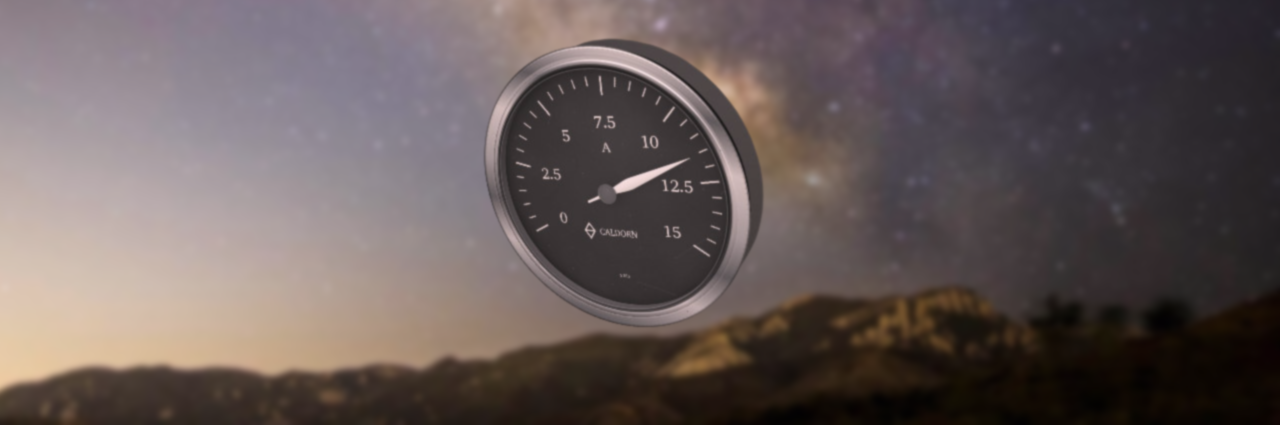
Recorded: 11.5 A
